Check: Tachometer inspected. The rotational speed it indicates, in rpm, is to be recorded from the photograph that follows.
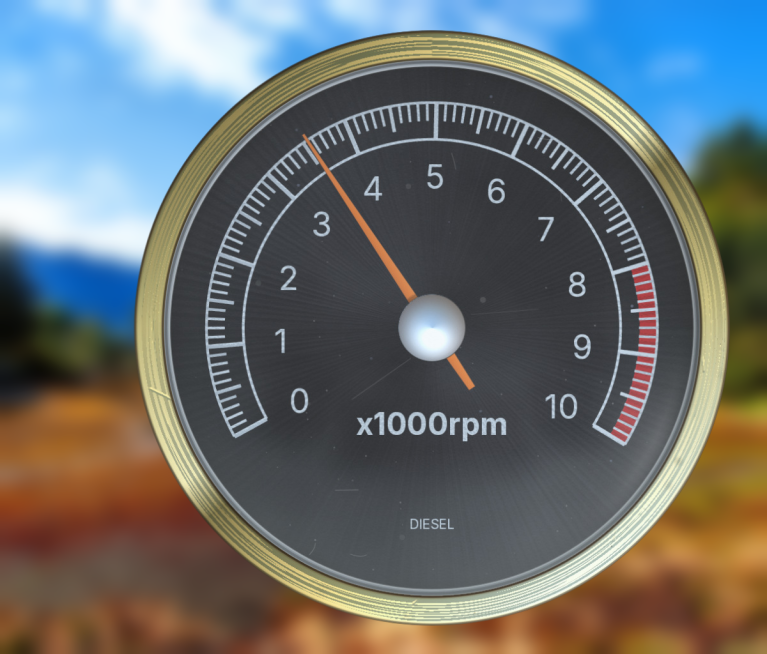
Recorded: 3550 rpm
